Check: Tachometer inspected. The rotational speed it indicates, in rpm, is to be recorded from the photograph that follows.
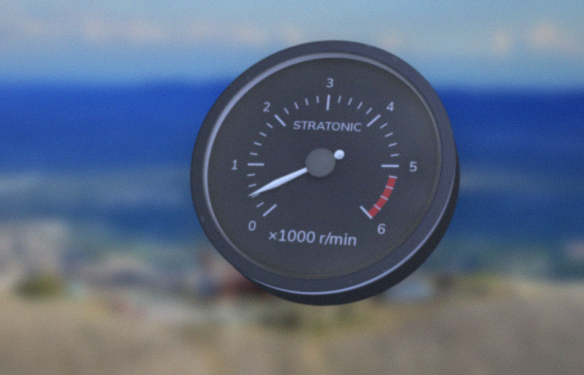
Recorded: 400 rpm
